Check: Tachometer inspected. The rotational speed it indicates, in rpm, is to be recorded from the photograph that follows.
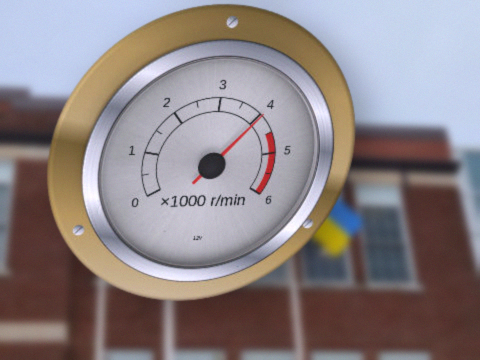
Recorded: 4000 rpm
